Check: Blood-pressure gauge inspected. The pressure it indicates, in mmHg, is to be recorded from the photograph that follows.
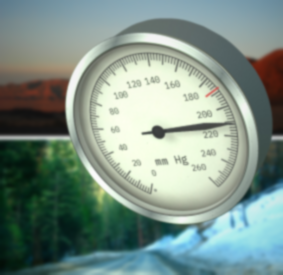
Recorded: 210 mmHg
